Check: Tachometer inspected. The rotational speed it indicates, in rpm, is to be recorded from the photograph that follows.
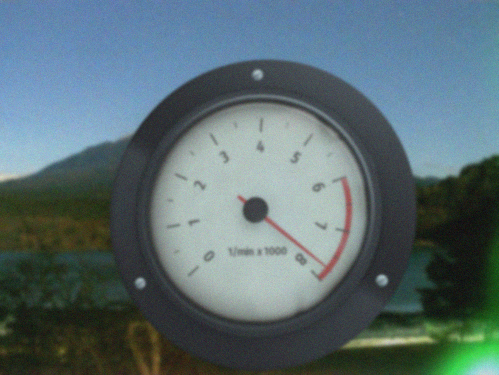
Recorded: 7750 rpm
